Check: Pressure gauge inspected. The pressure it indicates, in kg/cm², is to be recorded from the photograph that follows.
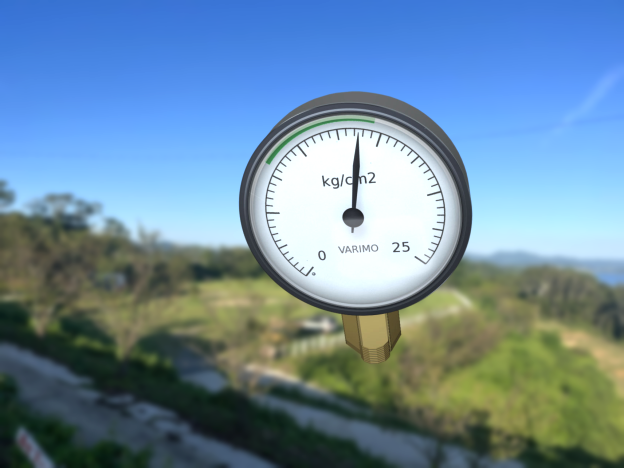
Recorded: 13.75 kg/cm²
